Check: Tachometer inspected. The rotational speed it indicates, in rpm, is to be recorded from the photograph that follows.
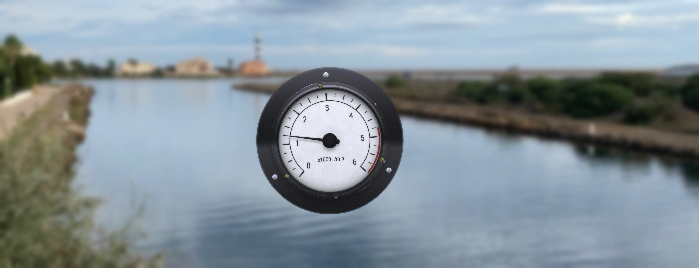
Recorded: 1250 rpm
